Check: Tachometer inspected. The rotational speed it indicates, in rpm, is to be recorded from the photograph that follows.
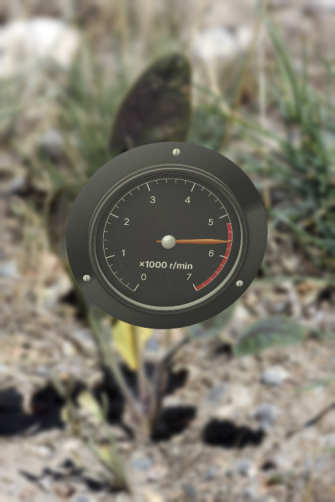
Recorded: 5600 rpm
